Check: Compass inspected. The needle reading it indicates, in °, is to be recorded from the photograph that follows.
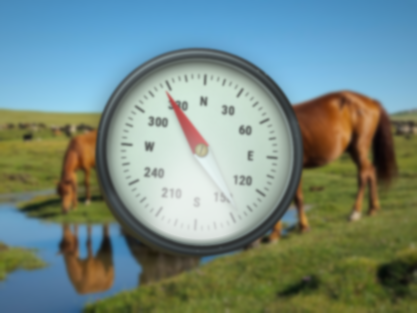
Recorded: 325 °
